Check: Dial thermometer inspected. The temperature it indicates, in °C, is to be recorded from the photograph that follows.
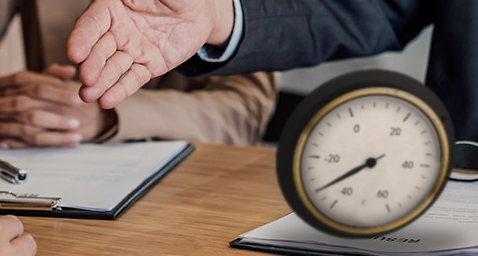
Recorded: -32 °C
